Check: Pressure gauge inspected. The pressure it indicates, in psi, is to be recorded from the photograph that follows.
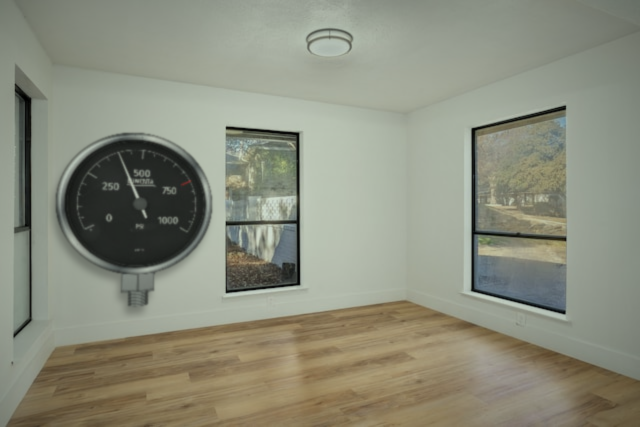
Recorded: 400 psi
